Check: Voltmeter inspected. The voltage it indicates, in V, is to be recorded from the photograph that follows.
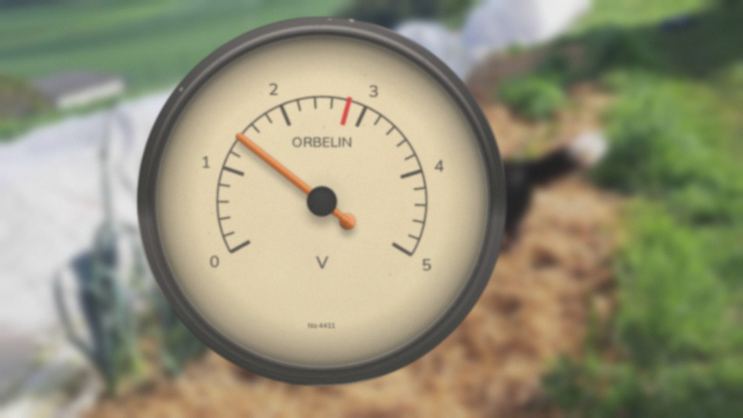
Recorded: 1.4 V
